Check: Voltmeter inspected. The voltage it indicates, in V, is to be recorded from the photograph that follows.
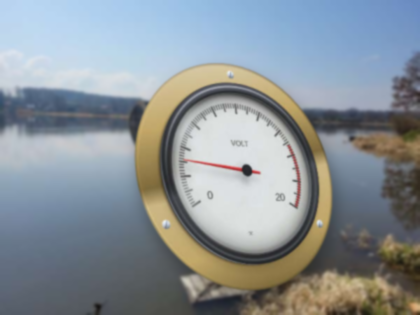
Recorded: 3 V
